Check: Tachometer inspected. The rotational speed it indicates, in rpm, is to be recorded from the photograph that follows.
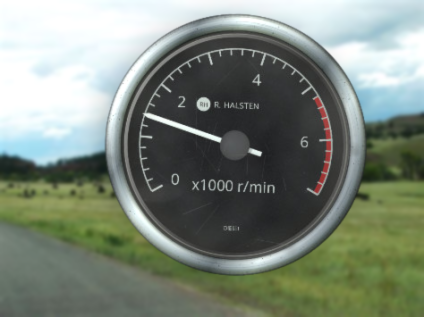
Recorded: 1400 rpm
